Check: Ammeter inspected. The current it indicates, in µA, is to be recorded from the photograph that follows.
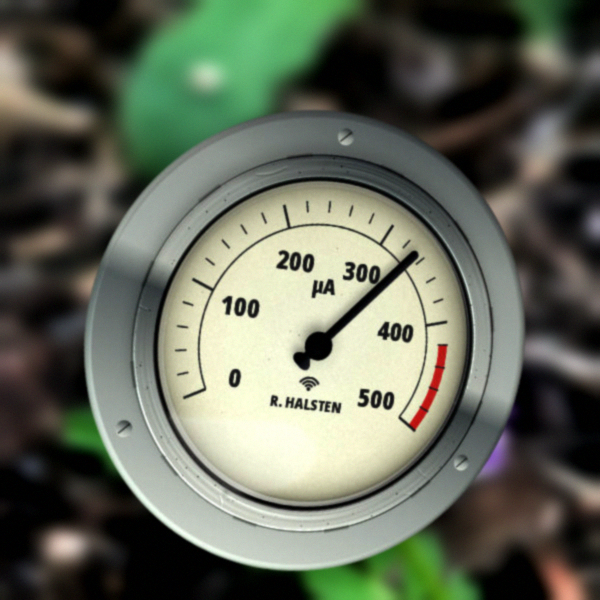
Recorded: 330 µA
